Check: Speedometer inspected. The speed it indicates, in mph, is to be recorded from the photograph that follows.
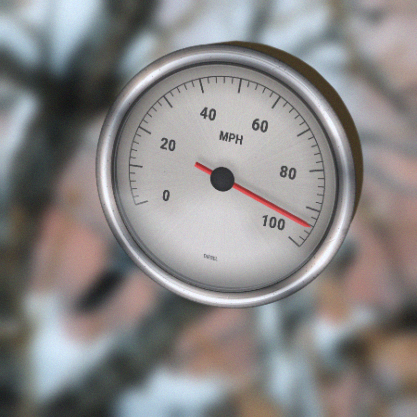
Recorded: 94 mph
